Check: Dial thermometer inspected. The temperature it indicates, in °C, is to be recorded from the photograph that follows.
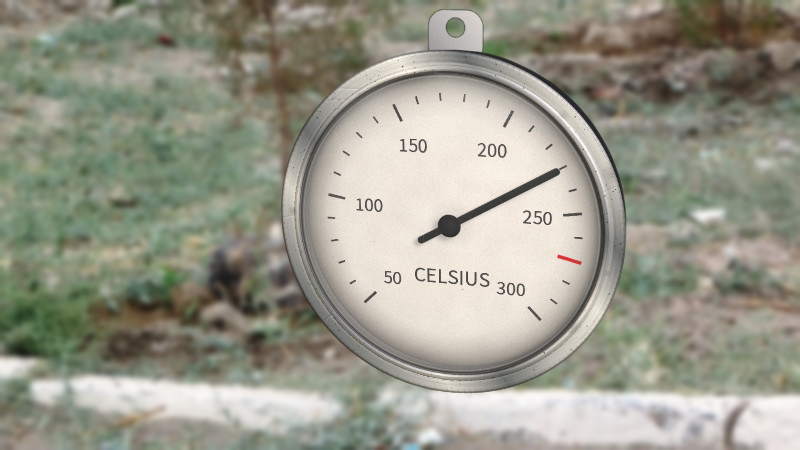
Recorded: 230 °C
